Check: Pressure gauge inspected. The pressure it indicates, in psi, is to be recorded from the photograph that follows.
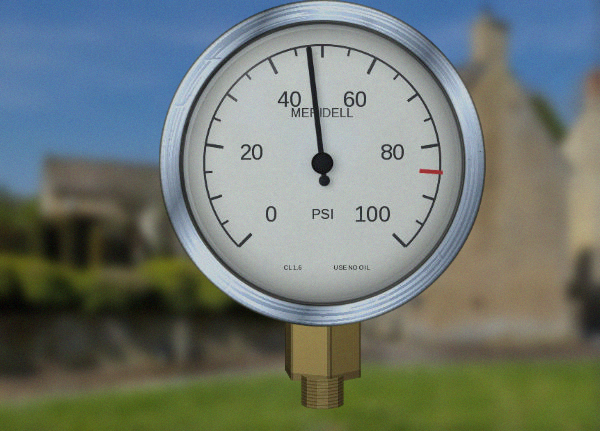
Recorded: 47.5 psi
